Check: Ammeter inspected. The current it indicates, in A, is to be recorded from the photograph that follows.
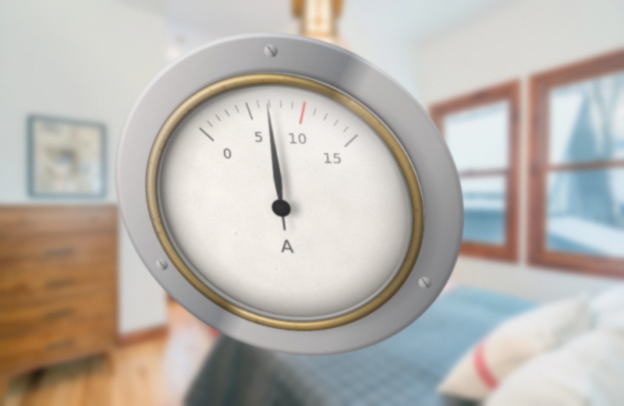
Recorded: 7 A
